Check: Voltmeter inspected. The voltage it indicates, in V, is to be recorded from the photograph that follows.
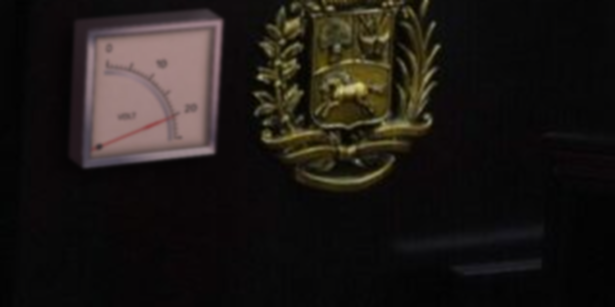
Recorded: 20 V
